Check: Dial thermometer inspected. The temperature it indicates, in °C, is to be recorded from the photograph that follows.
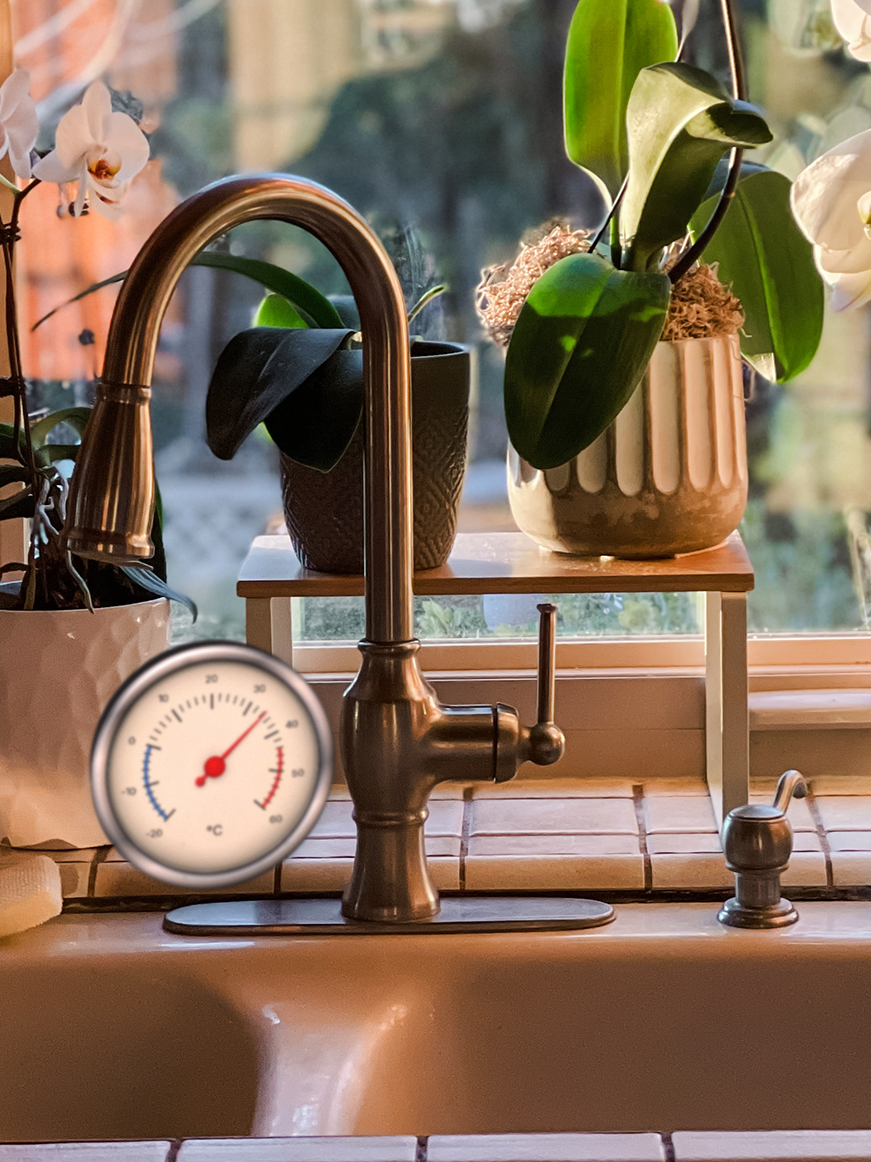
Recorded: 34 °C
